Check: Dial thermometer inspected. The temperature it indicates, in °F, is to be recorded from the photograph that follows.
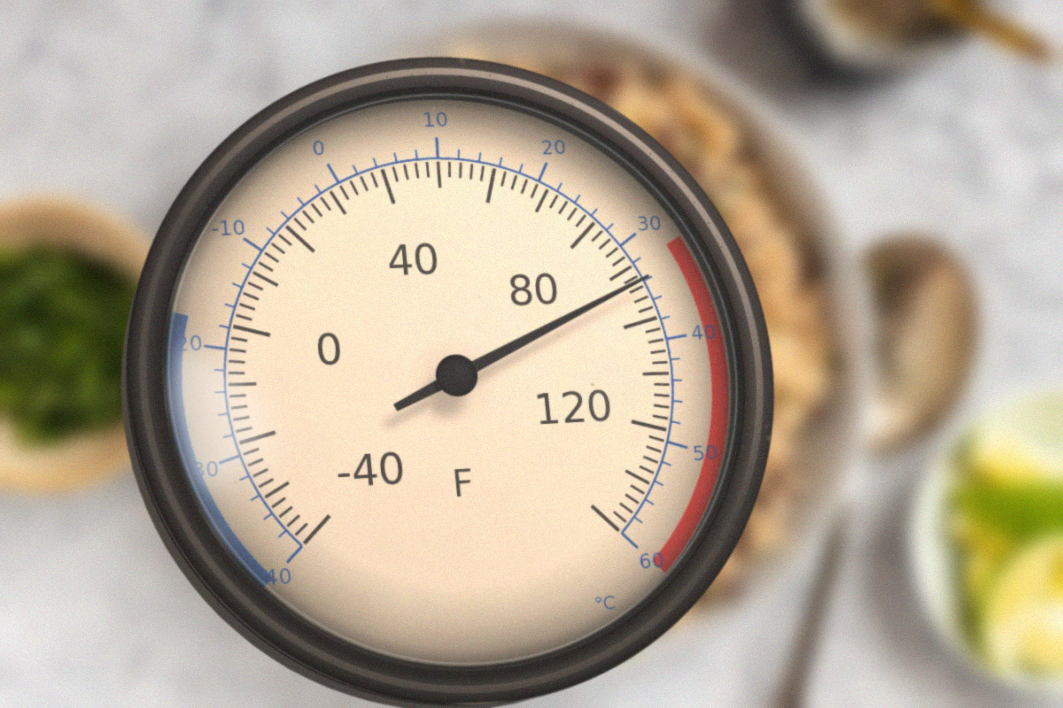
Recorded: 93 °F
